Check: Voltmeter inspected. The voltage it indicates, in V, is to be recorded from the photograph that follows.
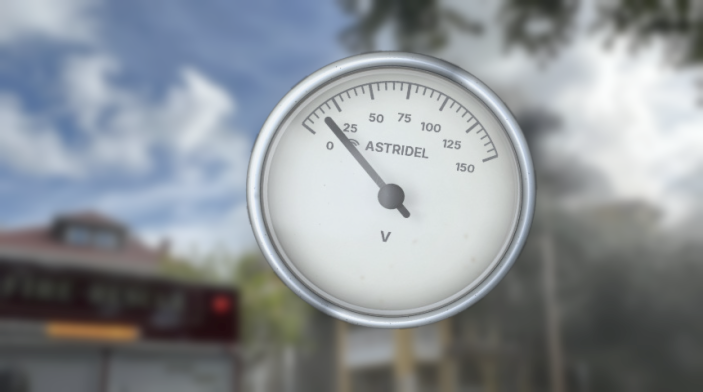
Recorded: 15 V
